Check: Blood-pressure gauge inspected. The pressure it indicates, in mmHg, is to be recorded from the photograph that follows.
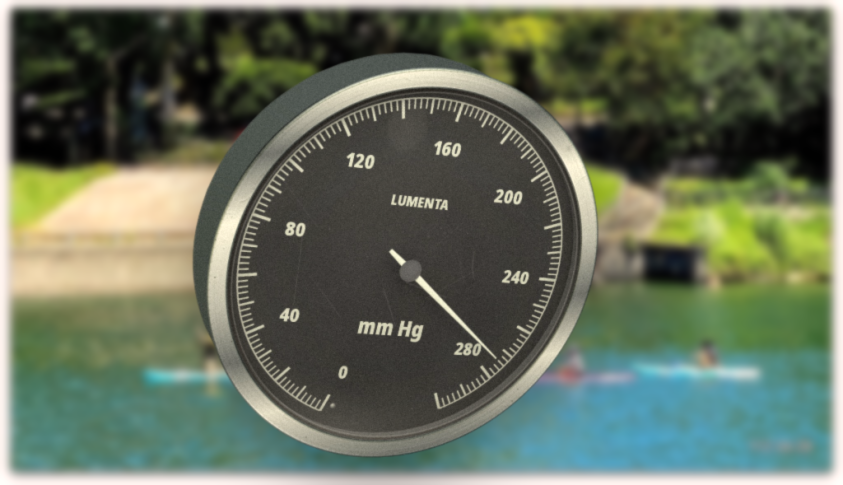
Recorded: 274 mmHg
